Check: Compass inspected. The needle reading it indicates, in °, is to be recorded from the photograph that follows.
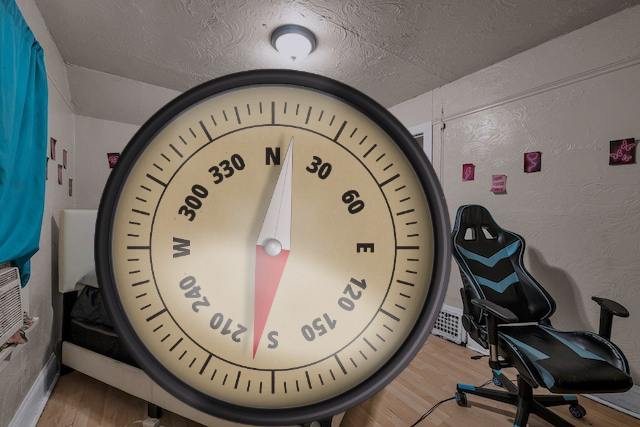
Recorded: 190 °
